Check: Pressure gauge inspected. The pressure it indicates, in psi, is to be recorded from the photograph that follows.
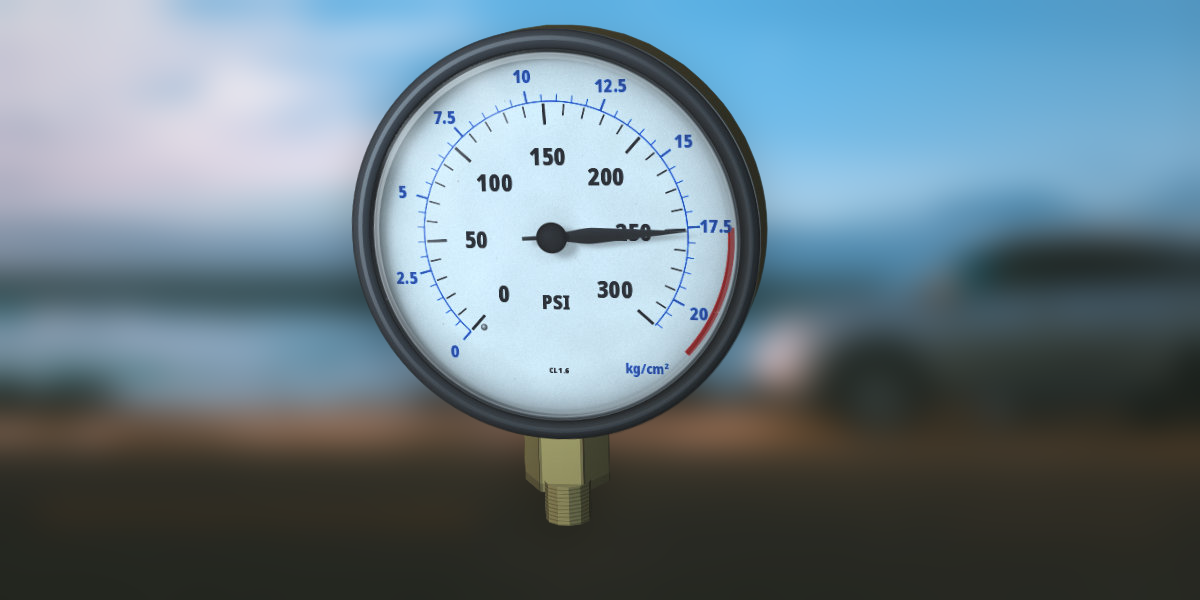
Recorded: 250 psi
